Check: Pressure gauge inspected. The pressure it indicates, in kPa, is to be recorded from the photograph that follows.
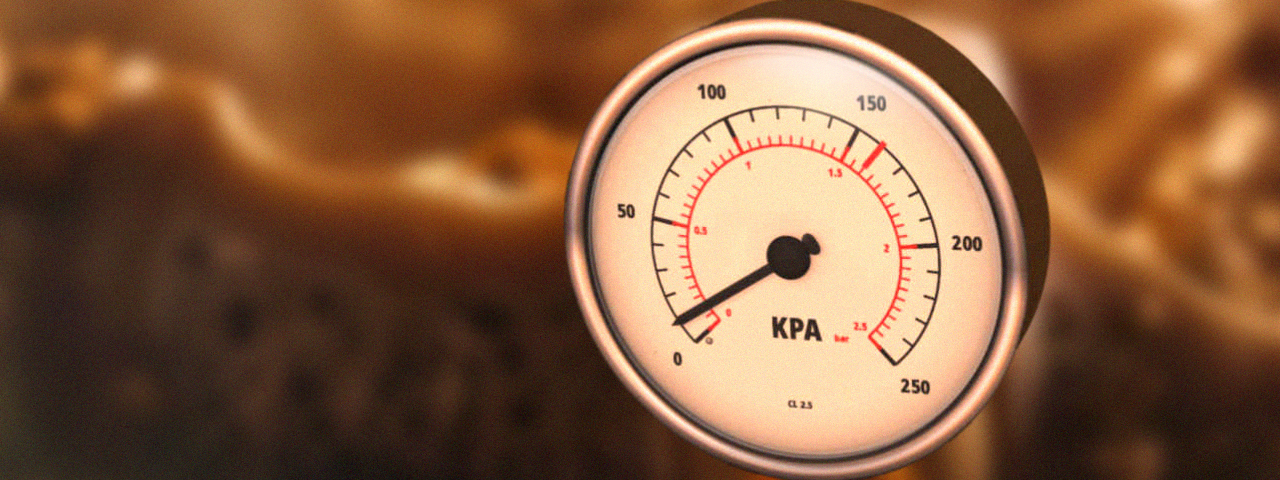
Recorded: 10 kPa
